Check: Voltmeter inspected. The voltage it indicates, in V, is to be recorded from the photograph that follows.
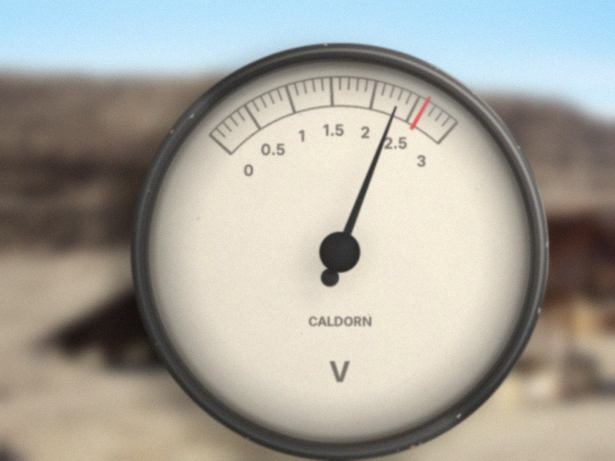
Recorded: 2.3 V
